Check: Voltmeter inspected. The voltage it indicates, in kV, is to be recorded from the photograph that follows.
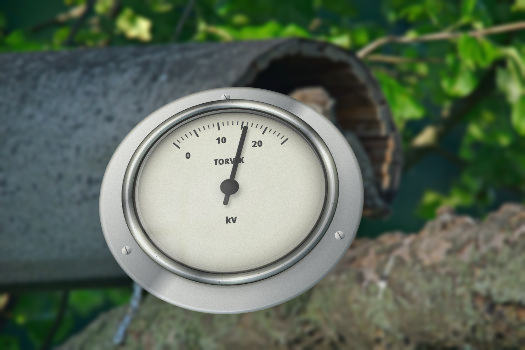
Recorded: 16 kV
